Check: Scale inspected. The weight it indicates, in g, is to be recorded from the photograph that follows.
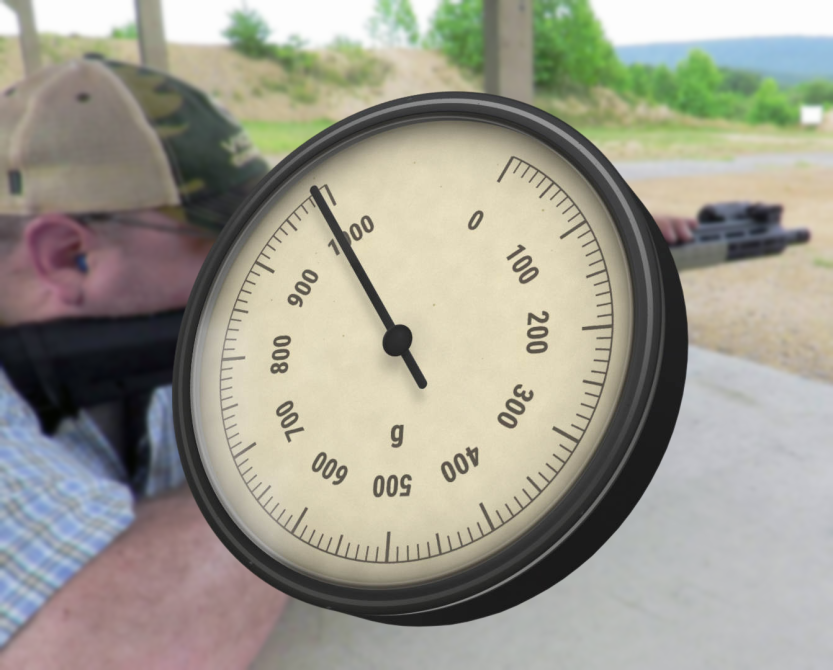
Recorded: 990 g
